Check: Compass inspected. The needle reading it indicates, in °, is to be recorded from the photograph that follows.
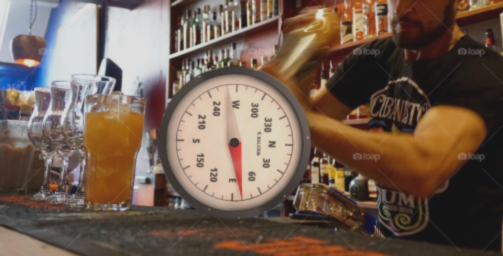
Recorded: 80 °
